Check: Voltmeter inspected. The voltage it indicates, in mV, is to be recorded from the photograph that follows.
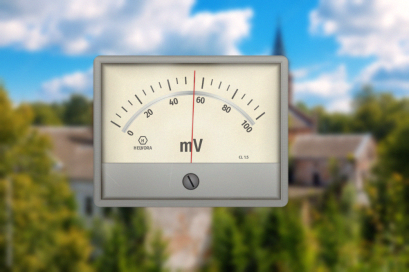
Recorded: 55 mV
